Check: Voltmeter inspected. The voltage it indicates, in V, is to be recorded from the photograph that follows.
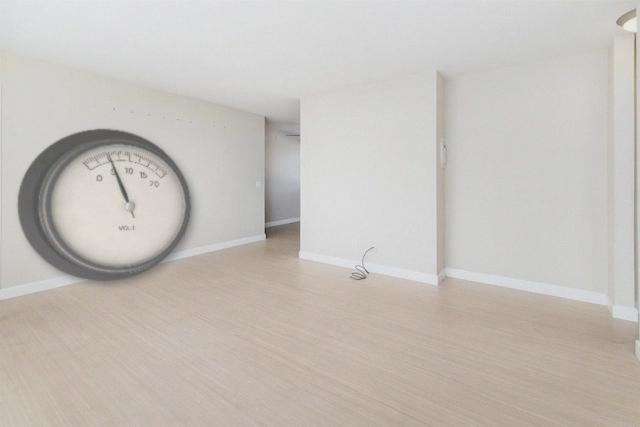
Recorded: 5 V
